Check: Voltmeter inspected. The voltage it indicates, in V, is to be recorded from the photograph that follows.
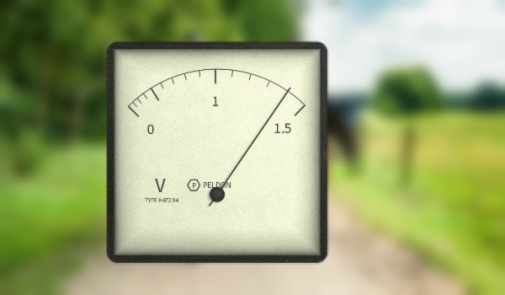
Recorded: 1.4 V
